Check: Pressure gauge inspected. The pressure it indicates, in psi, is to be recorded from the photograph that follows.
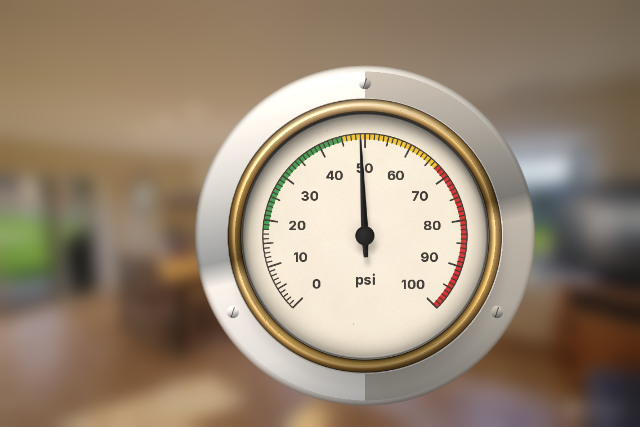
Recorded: 49 psi
